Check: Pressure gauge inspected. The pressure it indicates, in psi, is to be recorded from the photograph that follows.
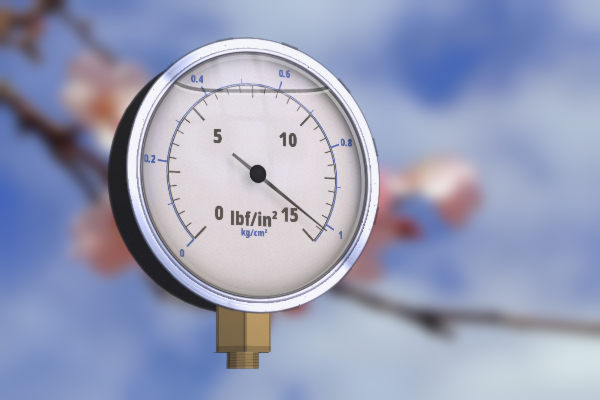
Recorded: 14.5 psi
